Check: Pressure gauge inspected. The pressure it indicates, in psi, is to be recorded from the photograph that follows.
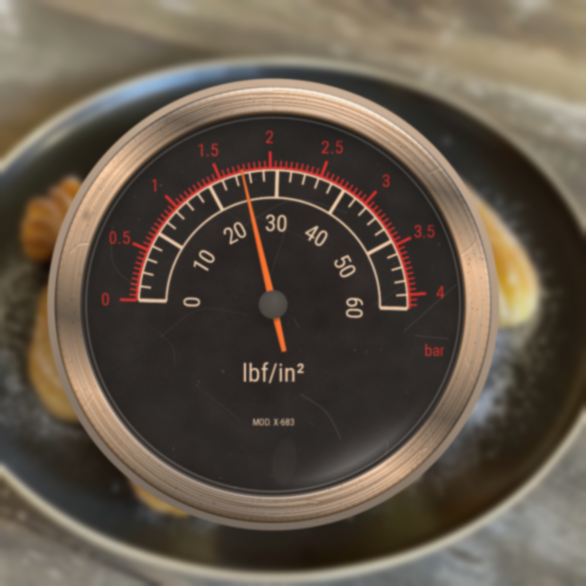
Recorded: 25 psi
